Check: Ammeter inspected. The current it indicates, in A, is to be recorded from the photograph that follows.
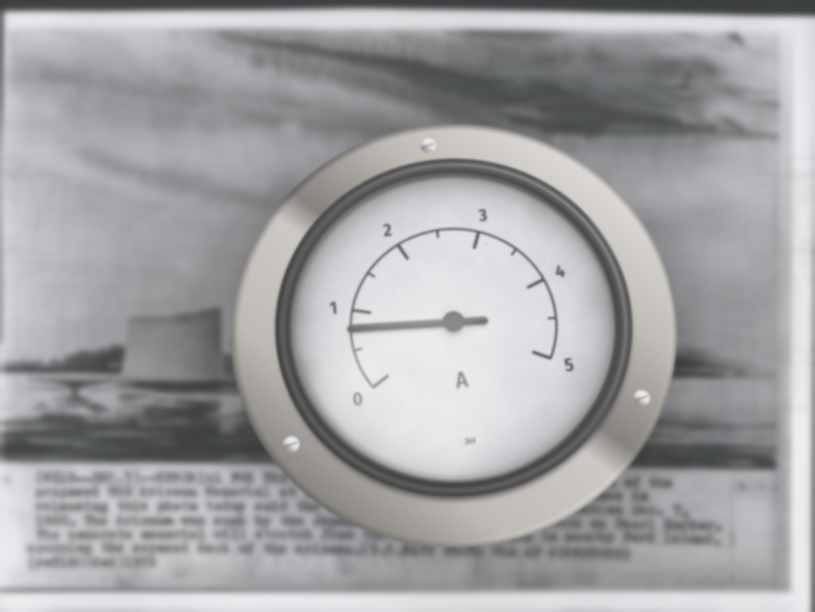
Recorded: 0.75 A
